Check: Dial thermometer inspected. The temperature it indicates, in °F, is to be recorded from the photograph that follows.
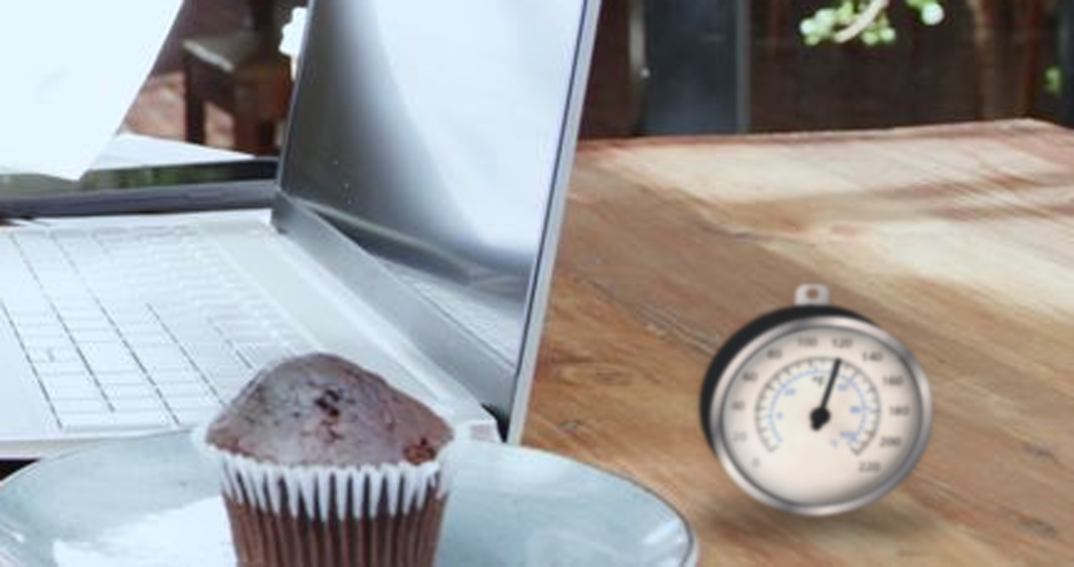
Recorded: 120 °F
